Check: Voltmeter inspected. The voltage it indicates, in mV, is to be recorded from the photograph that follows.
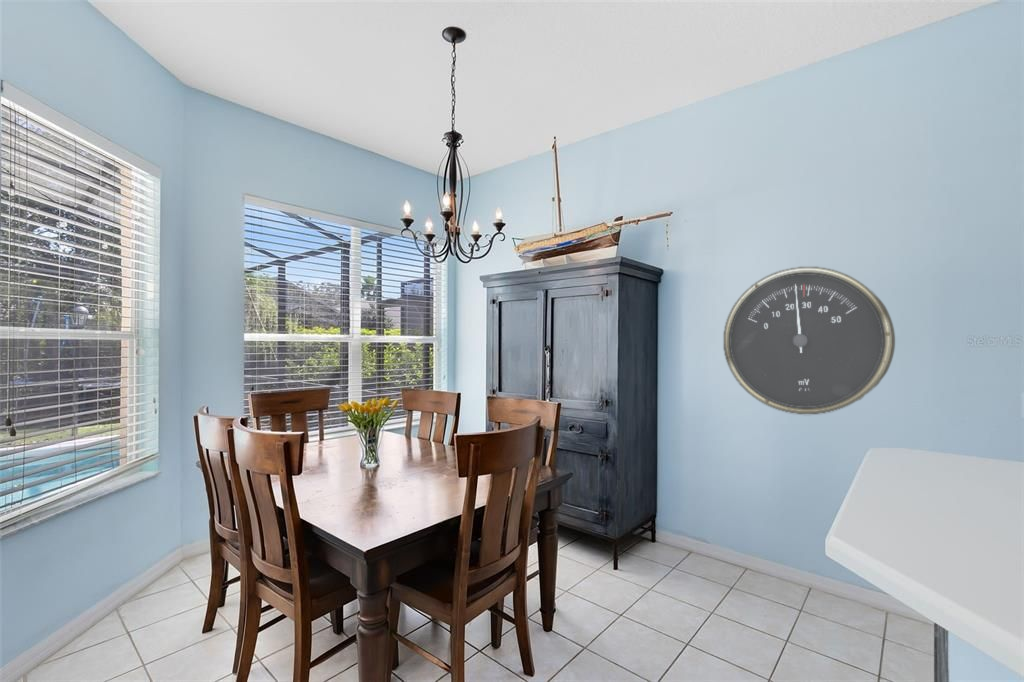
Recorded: 25 mV
